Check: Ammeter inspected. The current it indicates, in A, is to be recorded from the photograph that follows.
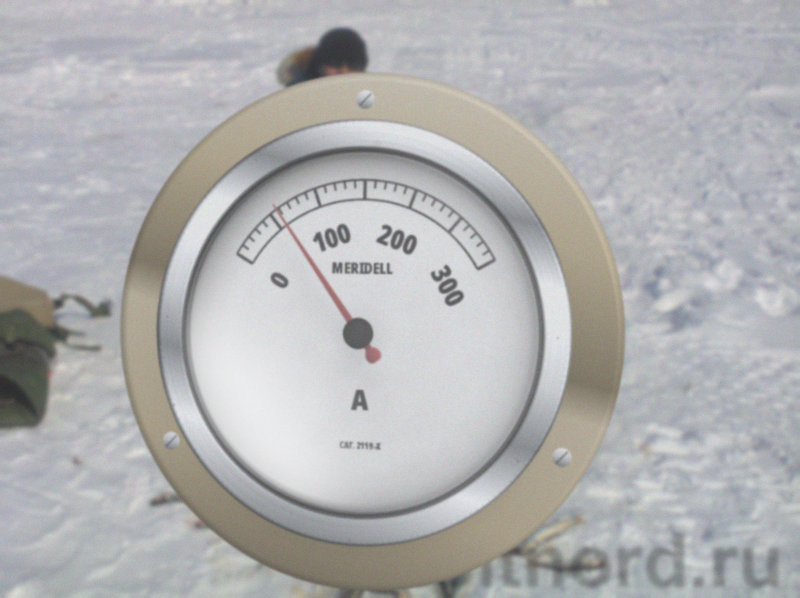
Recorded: 60 A
